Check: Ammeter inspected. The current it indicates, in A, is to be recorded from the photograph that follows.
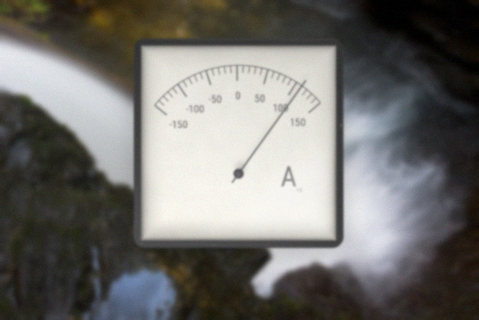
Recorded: 110 A
